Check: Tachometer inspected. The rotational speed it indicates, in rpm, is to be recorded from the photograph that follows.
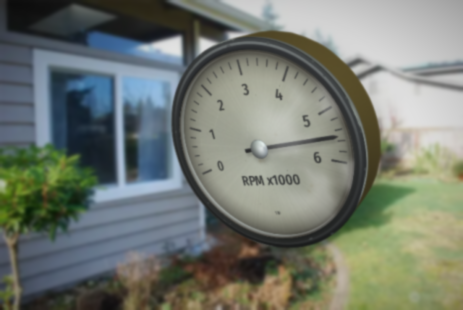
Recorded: 5500 rpm
